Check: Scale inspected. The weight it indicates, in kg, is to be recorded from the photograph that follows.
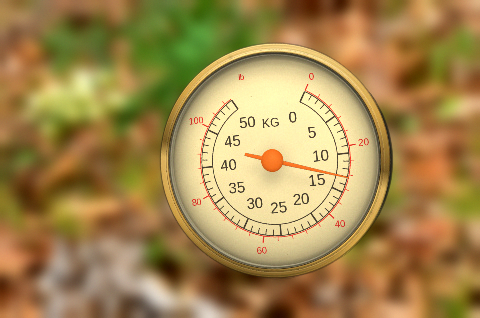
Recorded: 13 kg
